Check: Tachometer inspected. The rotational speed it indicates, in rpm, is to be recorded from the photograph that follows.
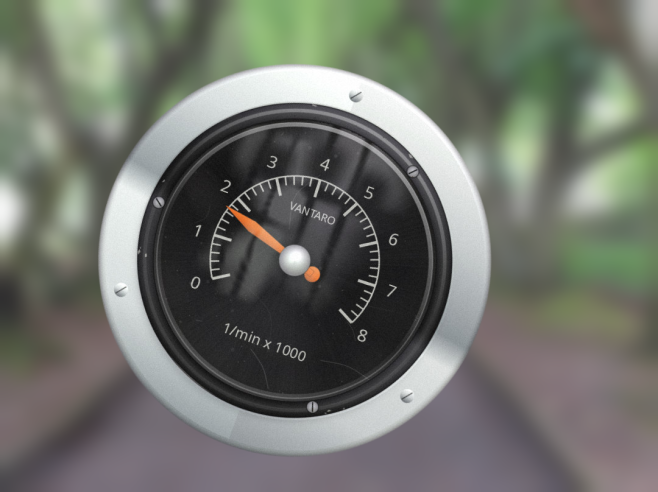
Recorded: 1700 rpm
